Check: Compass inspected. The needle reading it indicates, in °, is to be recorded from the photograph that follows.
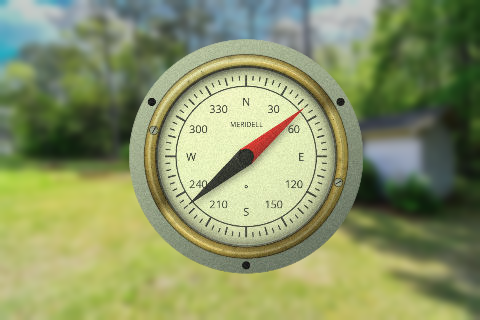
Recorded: 50 °
